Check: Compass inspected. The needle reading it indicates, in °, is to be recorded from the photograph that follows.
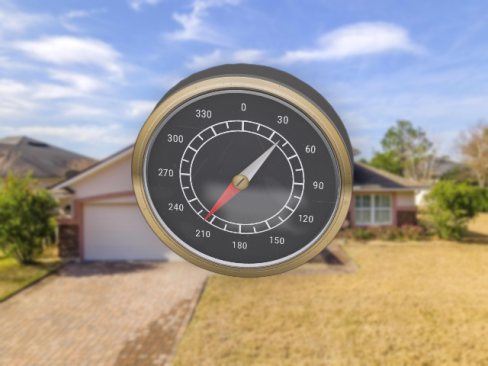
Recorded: 217.5 °
